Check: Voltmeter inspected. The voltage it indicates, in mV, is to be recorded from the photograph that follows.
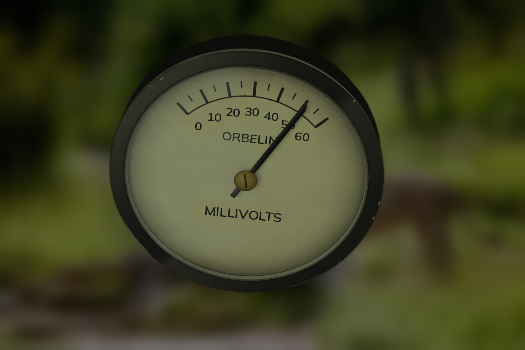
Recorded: 50 mV
